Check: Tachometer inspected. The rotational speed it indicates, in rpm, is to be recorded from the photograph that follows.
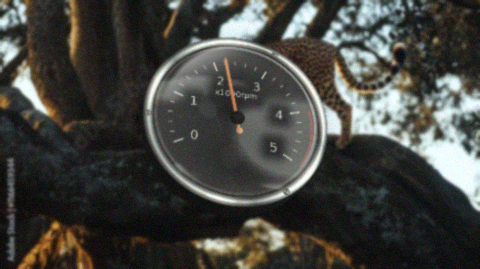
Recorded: 2200 rpm
